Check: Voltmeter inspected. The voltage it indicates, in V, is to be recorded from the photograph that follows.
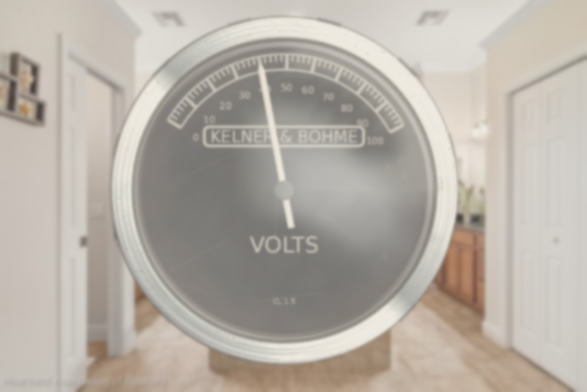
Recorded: 40 V
